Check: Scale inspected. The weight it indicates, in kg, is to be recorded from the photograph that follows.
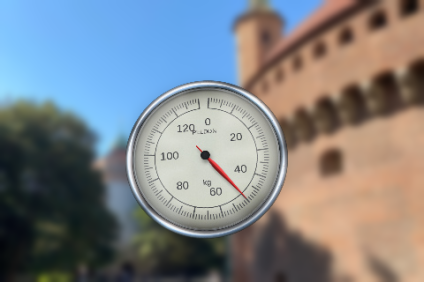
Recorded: 50 kg
